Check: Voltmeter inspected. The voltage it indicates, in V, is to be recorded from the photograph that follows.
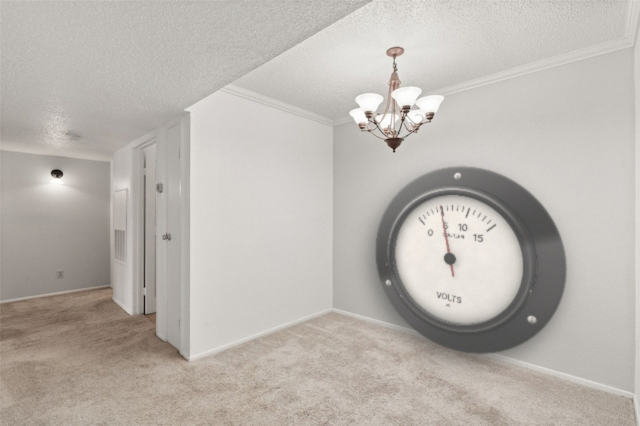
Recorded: 5 V
